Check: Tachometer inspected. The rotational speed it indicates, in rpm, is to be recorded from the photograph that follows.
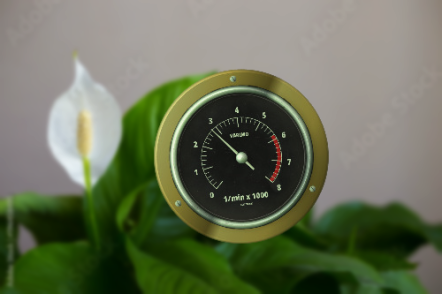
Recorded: 2800 rpm
